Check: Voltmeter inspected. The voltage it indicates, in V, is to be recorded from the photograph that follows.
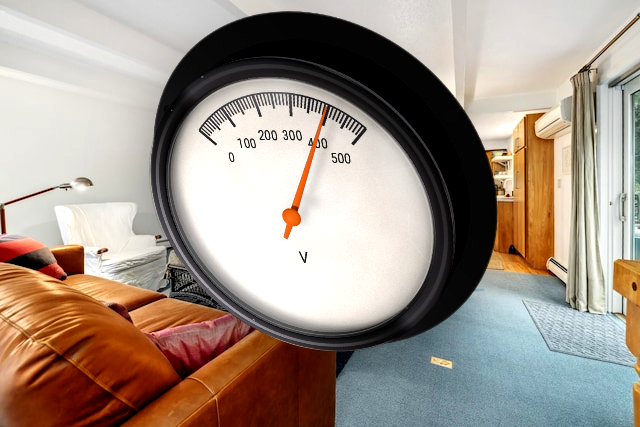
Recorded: 400 V
